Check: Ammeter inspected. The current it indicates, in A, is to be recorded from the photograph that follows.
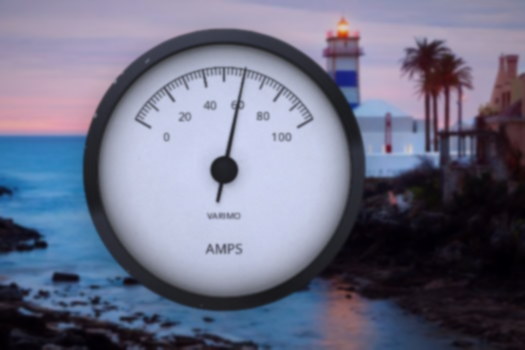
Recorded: 60 A
